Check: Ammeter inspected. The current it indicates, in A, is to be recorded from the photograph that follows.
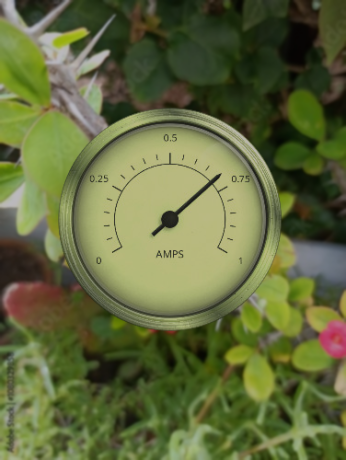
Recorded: 0.7 A
